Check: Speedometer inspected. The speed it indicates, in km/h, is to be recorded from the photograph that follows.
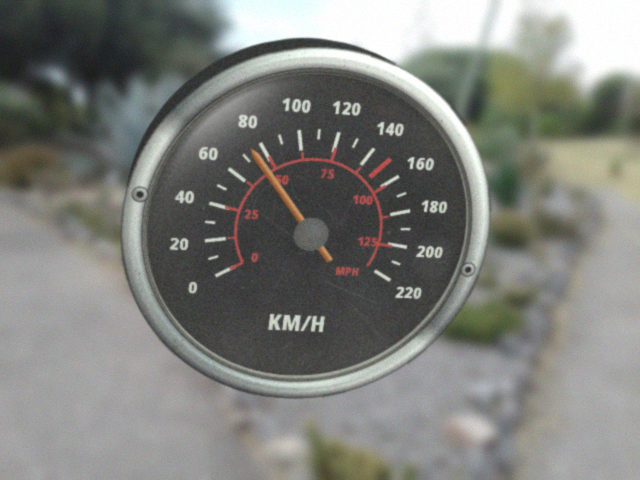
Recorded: 75 km/h
